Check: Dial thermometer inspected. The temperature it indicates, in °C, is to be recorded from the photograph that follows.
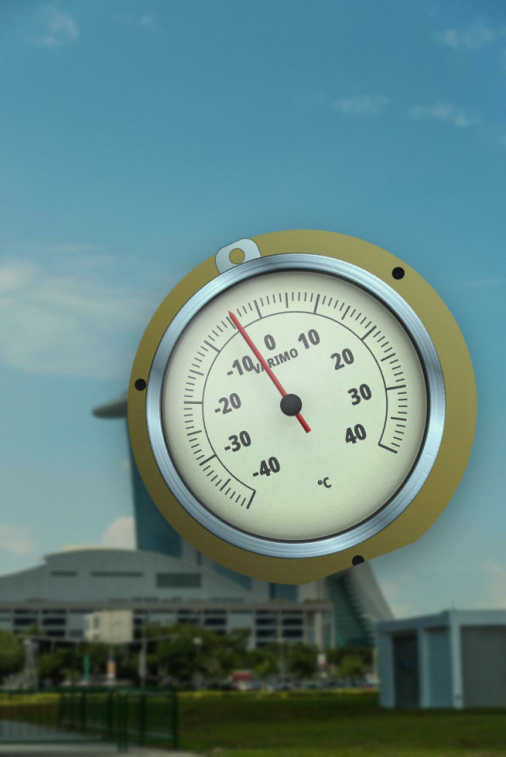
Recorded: -4 °C
